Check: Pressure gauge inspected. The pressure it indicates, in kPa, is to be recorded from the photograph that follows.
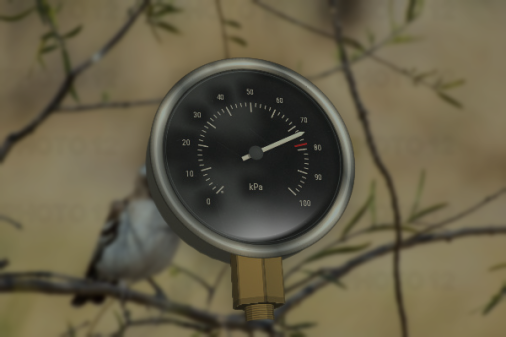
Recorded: 74 kPa
